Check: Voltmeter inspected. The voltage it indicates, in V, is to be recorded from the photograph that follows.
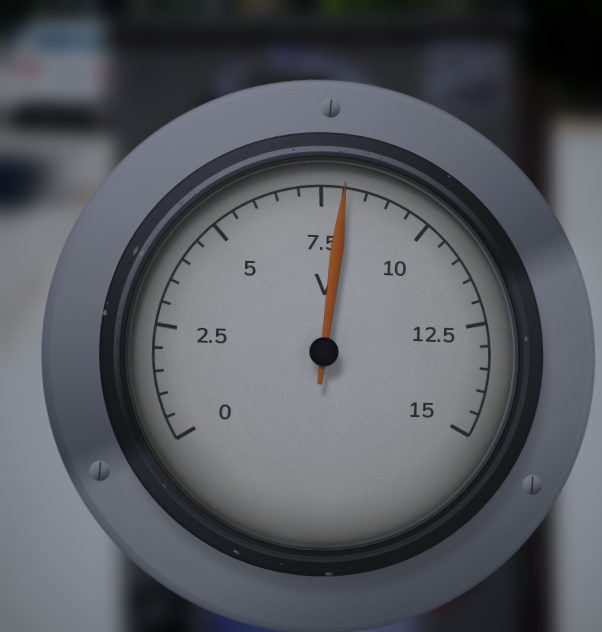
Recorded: 8 V
